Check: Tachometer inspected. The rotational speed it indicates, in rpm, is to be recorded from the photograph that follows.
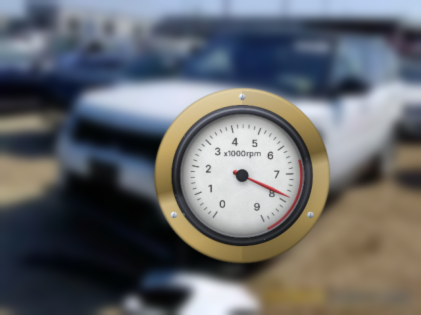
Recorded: 7800 rpm
